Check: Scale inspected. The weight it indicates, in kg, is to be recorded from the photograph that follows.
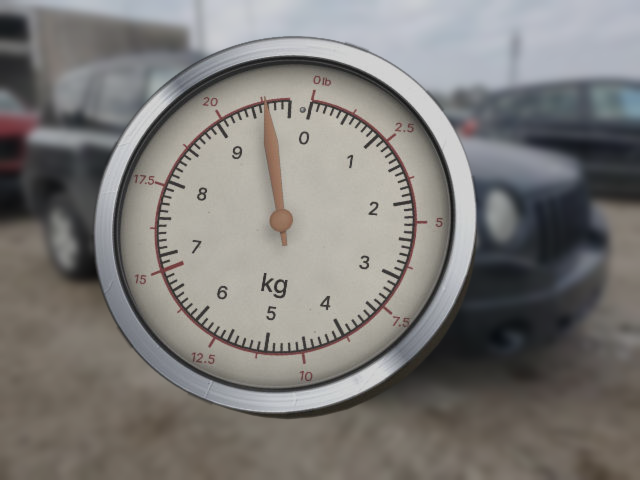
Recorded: 9.7 kg
